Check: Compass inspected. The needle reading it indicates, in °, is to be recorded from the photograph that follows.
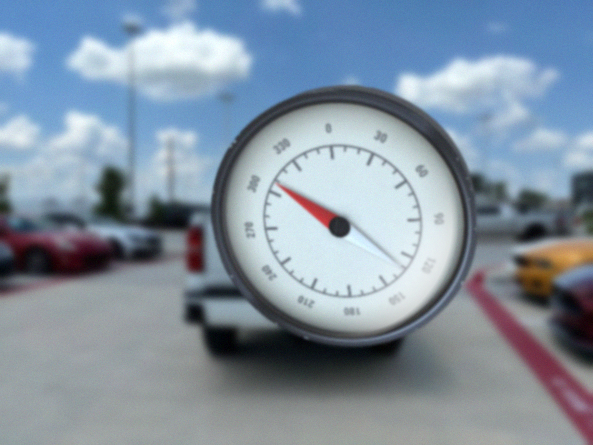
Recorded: 310 °
